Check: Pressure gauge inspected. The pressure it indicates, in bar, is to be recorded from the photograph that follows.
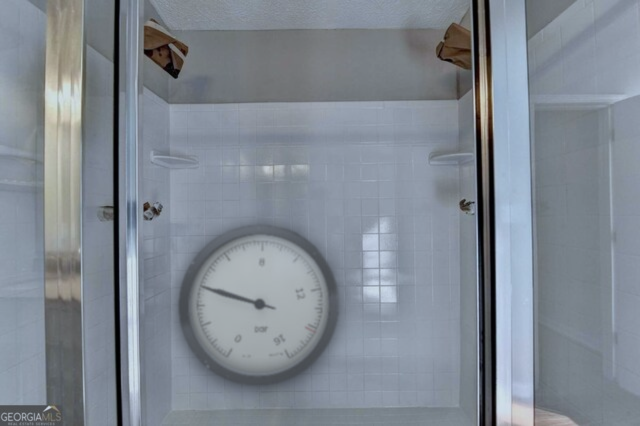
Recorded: 4 bar
